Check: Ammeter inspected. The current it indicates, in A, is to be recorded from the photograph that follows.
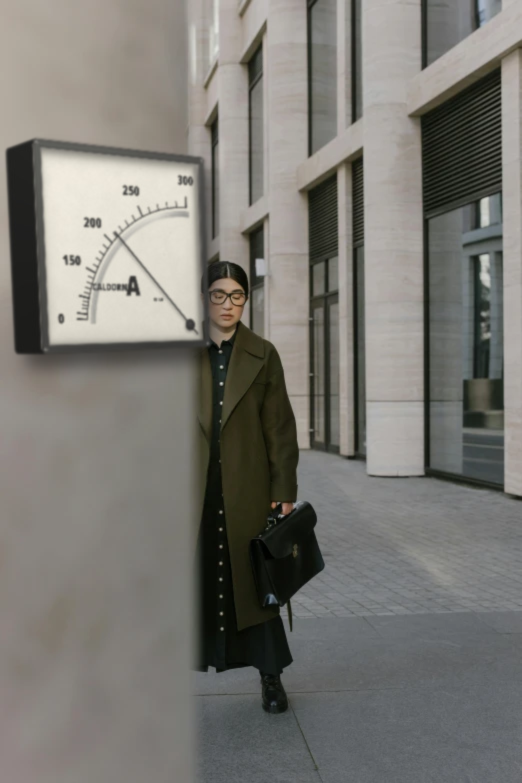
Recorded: 210 A
